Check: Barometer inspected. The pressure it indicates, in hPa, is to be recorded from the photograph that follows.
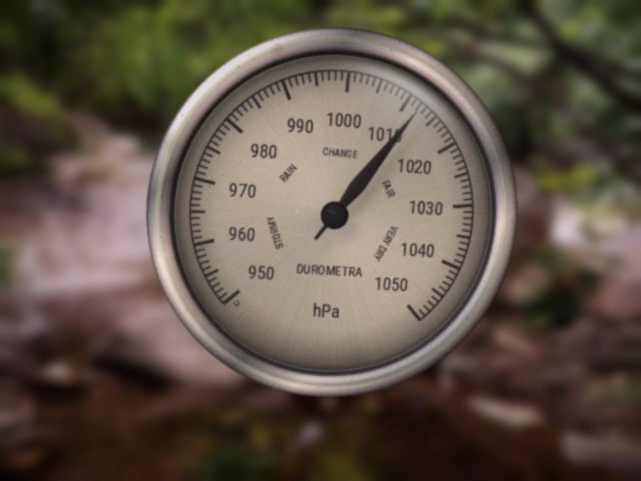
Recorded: 1012 hPa
